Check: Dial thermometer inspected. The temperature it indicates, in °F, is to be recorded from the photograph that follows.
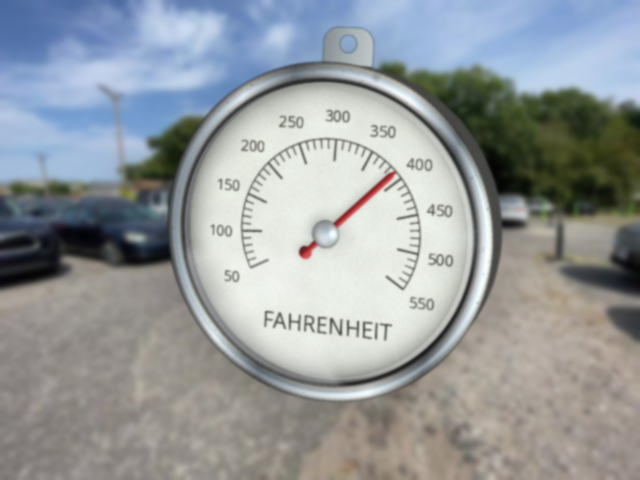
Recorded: 390 °F
